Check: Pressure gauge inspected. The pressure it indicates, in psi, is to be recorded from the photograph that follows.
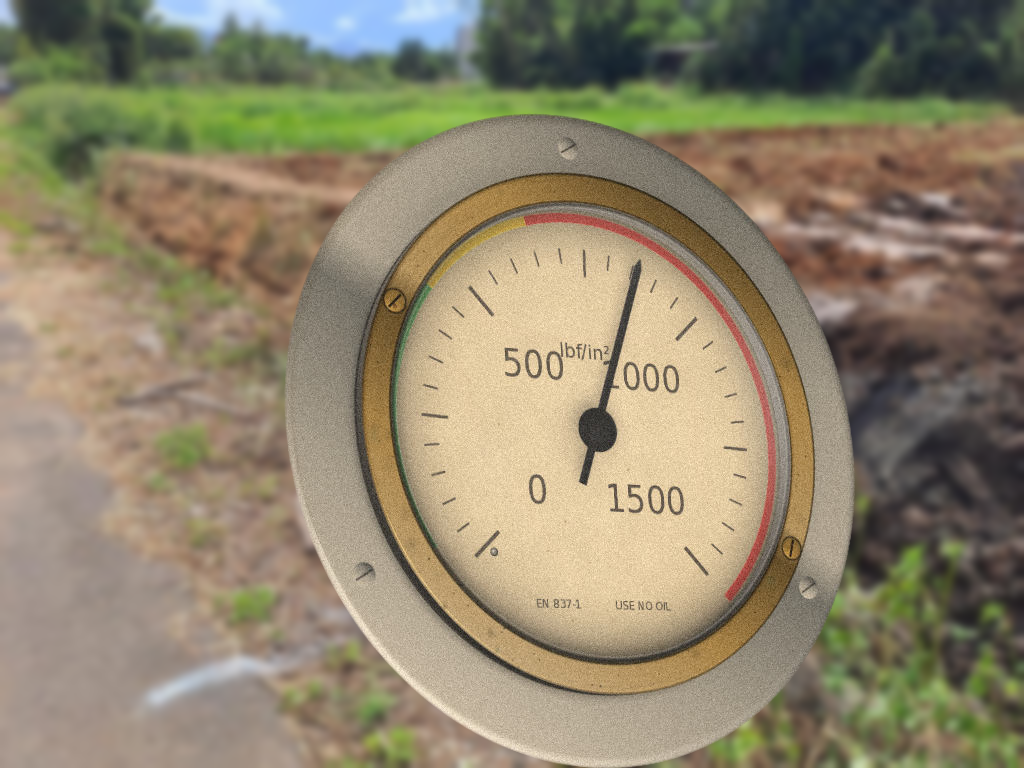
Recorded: 850 psi
